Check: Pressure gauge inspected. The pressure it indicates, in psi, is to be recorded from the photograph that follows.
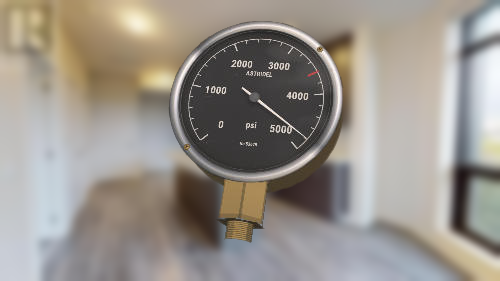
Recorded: 4800 psi
